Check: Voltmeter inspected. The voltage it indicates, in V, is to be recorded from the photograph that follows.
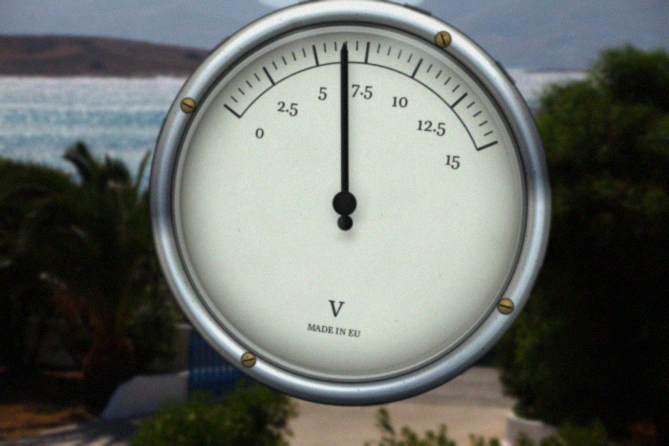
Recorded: 6.5 V
